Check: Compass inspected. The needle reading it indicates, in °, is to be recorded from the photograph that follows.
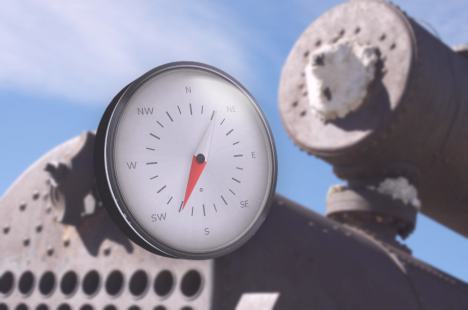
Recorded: 210 °
